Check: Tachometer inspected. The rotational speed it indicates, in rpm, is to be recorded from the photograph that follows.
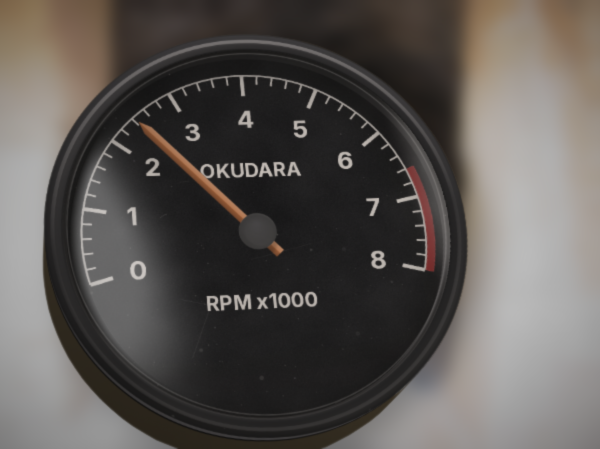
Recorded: 2400 rpm
